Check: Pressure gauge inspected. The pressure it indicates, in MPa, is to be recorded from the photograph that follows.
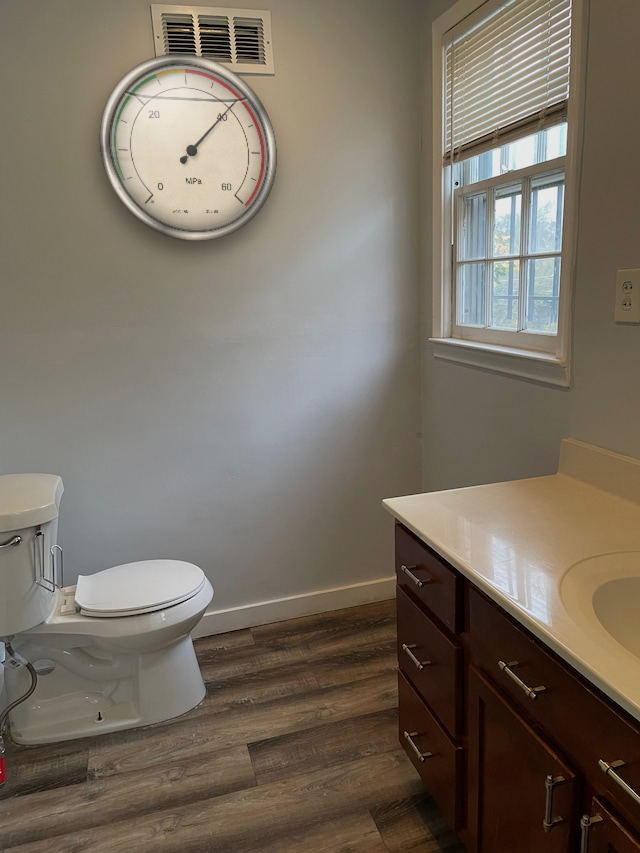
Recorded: 40 MPa
